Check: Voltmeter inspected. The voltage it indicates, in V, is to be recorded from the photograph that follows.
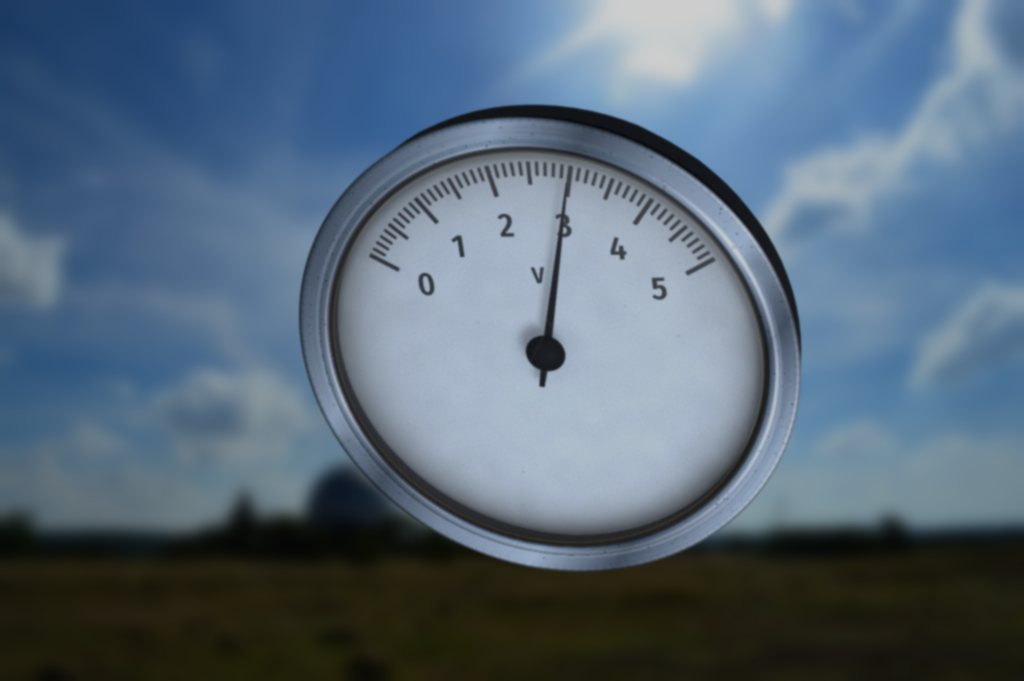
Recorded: 3 V
